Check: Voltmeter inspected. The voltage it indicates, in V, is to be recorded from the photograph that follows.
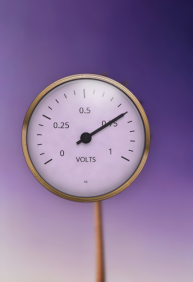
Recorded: 0.75 V
